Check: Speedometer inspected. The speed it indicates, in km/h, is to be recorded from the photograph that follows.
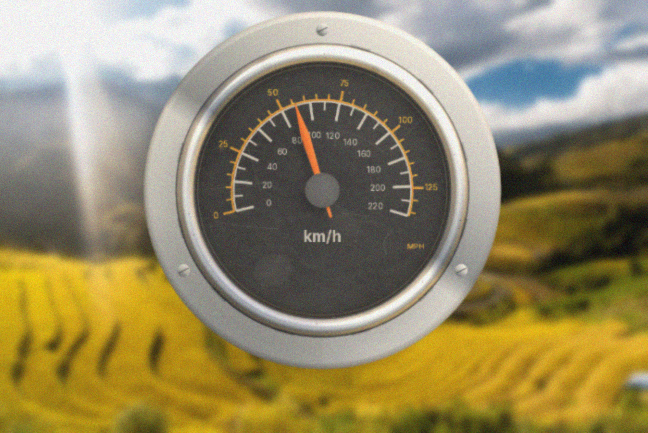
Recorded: 90 km/h
